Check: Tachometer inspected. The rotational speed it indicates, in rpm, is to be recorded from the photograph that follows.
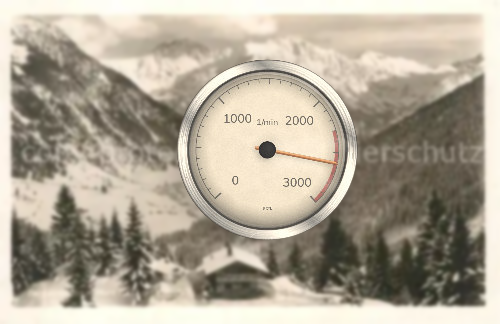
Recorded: 2600 rpm
